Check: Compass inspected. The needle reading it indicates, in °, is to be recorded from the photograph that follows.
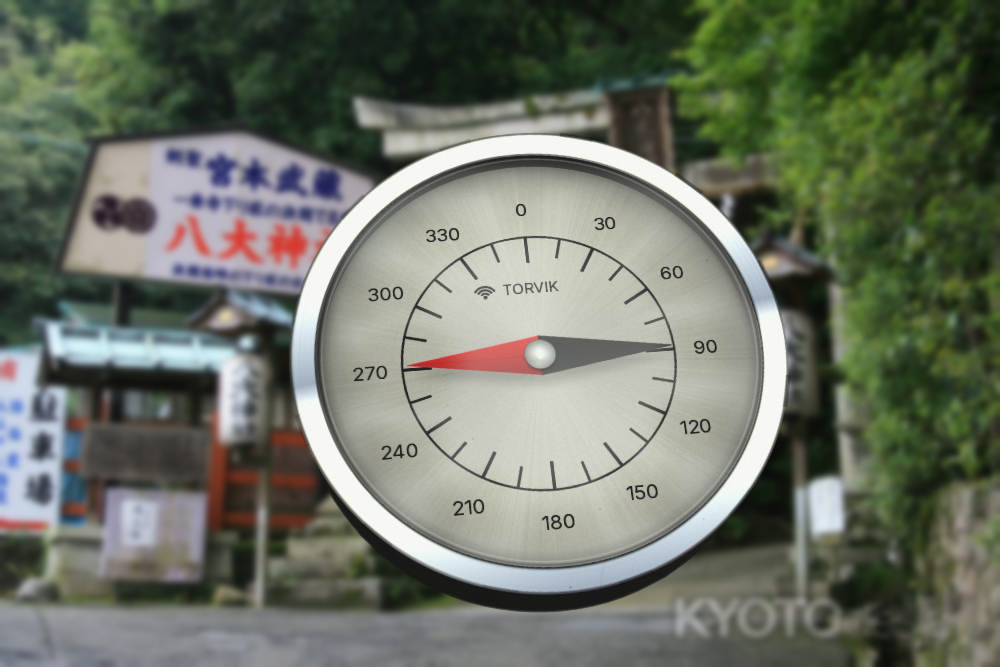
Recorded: 270 °
